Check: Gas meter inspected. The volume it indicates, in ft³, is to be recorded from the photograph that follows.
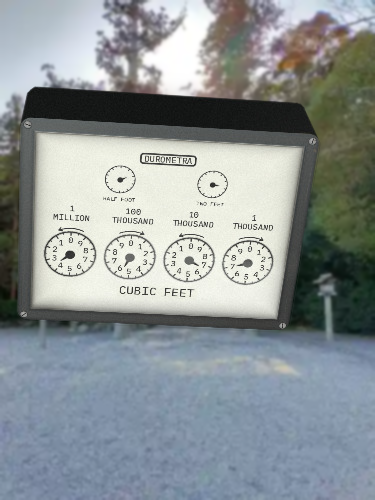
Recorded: 356700 ft³
